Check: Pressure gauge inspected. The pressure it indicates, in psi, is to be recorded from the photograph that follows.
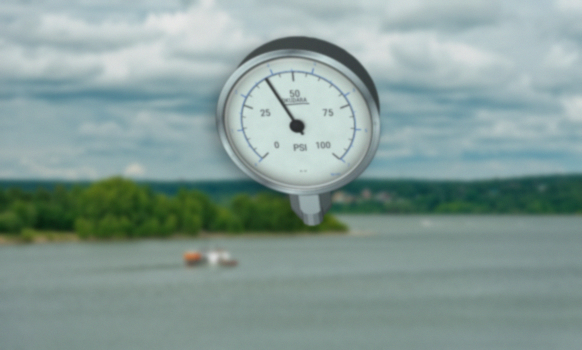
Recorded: 40 psi
